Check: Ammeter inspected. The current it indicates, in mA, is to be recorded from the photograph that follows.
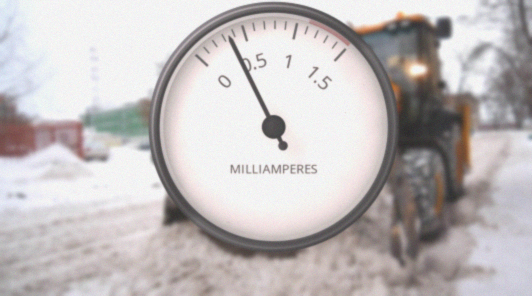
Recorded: 0.35 mA
